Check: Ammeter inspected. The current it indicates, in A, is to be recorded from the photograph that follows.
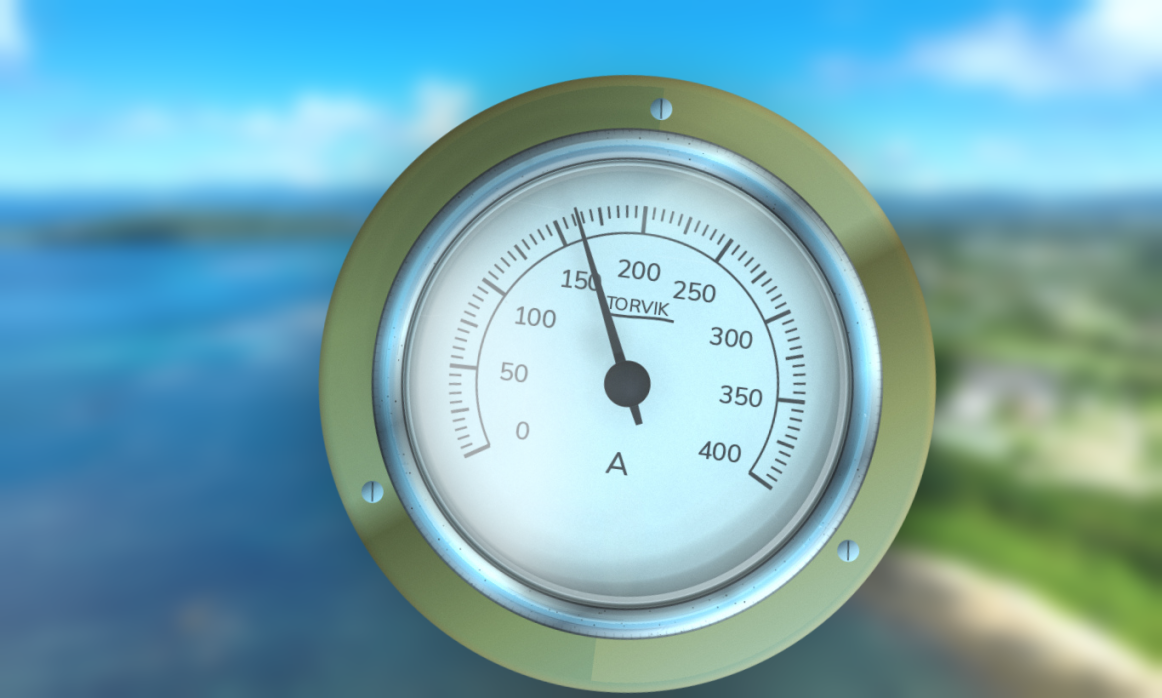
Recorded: 162.5 A
